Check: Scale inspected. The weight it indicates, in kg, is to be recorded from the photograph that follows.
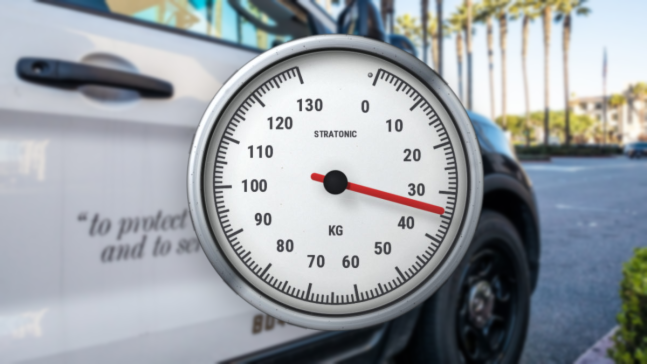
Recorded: 34 kg
